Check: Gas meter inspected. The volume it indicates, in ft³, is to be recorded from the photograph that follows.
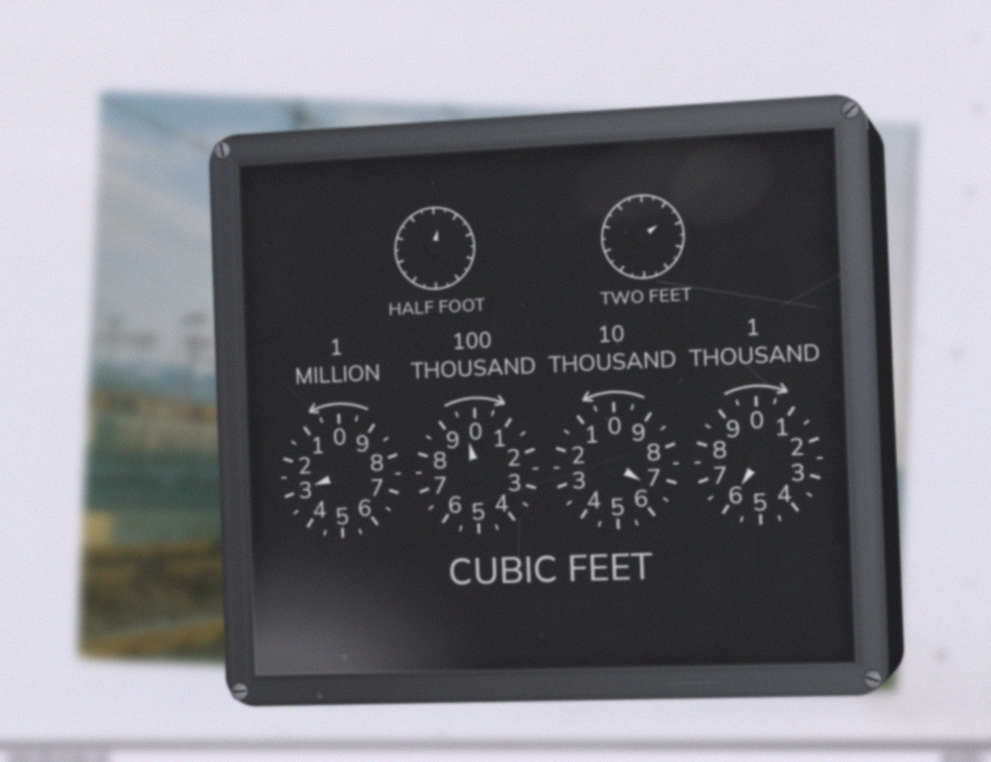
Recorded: 296600 ft³
